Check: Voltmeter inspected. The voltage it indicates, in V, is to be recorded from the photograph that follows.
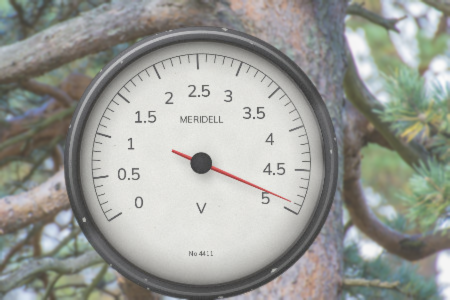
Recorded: 4.9 V
